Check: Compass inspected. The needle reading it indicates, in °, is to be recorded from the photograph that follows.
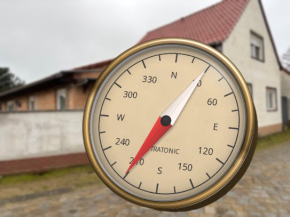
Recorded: 210 °
